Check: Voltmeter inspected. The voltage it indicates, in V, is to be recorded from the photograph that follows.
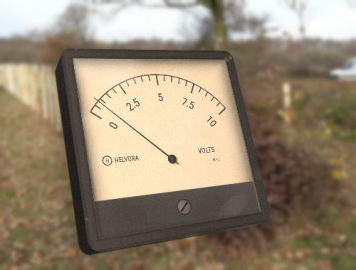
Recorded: 0.75 V
